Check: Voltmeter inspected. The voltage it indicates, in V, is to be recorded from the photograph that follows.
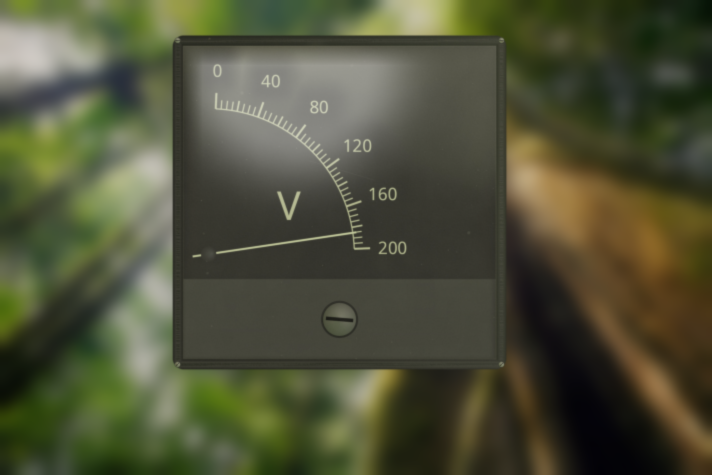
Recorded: 185 V
